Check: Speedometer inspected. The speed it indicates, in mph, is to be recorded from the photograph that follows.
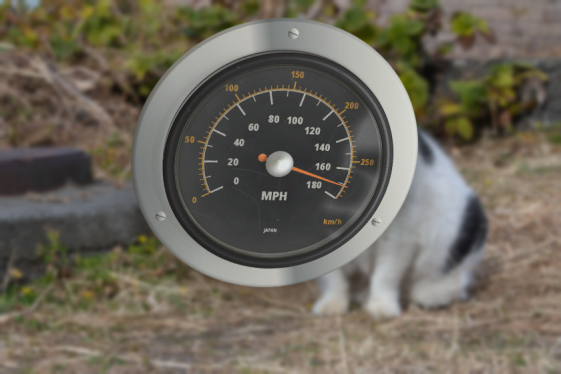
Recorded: 170 mph
